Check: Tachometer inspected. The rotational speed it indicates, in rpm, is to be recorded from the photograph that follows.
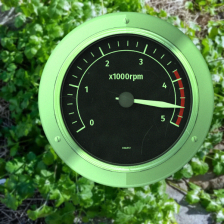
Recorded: 4600 rpm
